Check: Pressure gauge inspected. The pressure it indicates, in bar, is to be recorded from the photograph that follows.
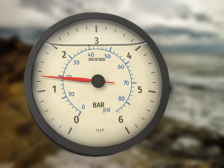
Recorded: 1.3 bar
